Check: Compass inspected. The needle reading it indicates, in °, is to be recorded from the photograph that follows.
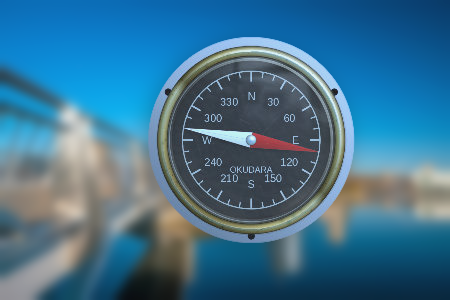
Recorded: 100 °
